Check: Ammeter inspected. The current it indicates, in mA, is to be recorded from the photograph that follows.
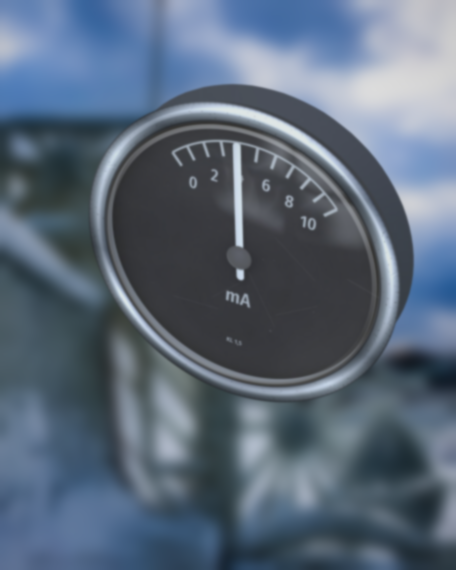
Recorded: 4 mA
